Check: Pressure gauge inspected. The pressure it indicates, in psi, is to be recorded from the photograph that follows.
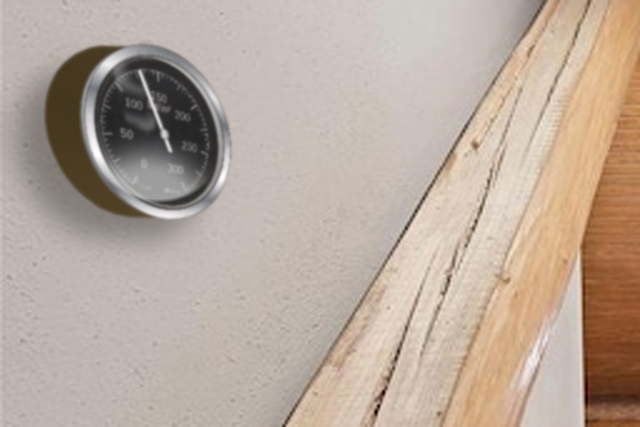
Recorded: 125 psi
